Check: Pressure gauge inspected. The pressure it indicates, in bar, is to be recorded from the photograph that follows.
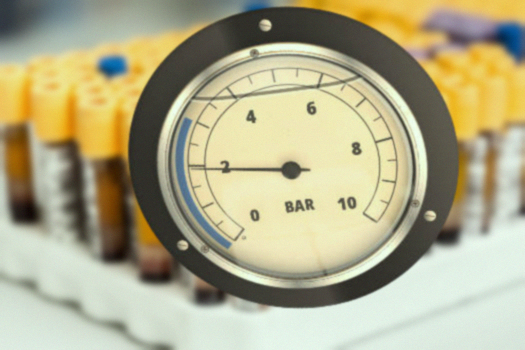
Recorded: 2 bar
